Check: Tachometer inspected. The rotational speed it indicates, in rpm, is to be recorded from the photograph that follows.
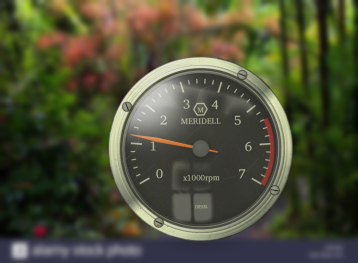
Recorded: 1200 rpm
